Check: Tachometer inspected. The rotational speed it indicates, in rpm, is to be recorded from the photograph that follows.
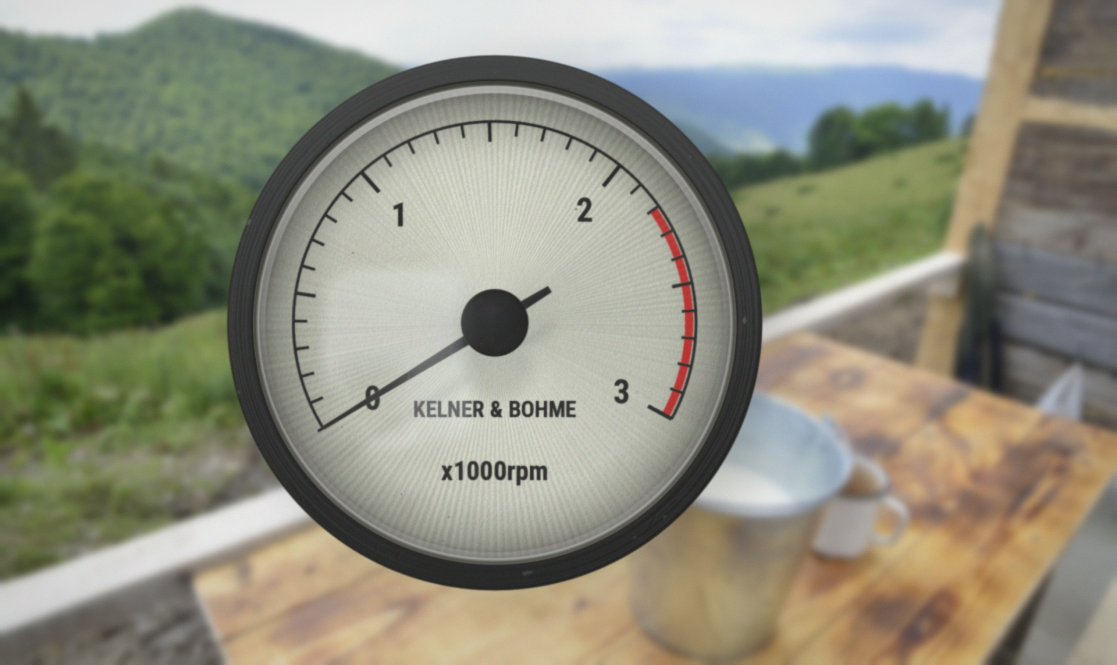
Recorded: 0 rpm
